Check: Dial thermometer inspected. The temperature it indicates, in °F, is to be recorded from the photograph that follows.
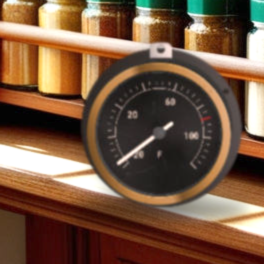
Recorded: -16 °F
